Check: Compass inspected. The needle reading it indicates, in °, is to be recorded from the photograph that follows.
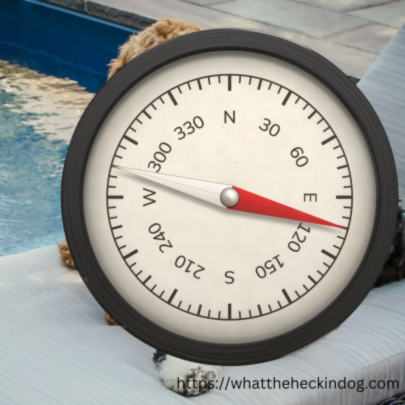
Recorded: 105 °
